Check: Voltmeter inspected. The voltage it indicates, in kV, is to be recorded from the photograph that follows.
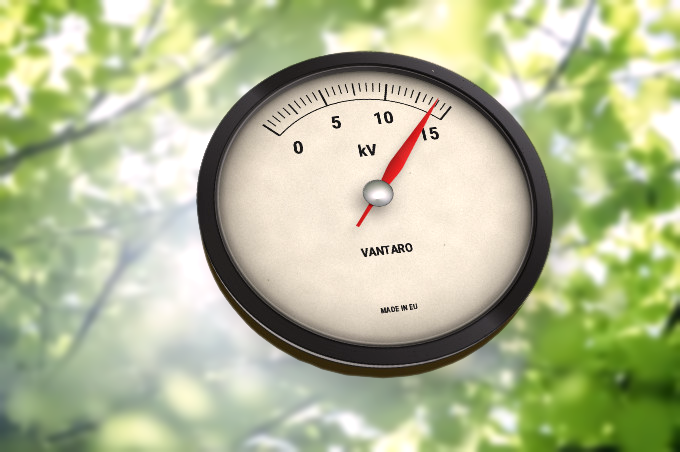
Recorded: 14 kV
